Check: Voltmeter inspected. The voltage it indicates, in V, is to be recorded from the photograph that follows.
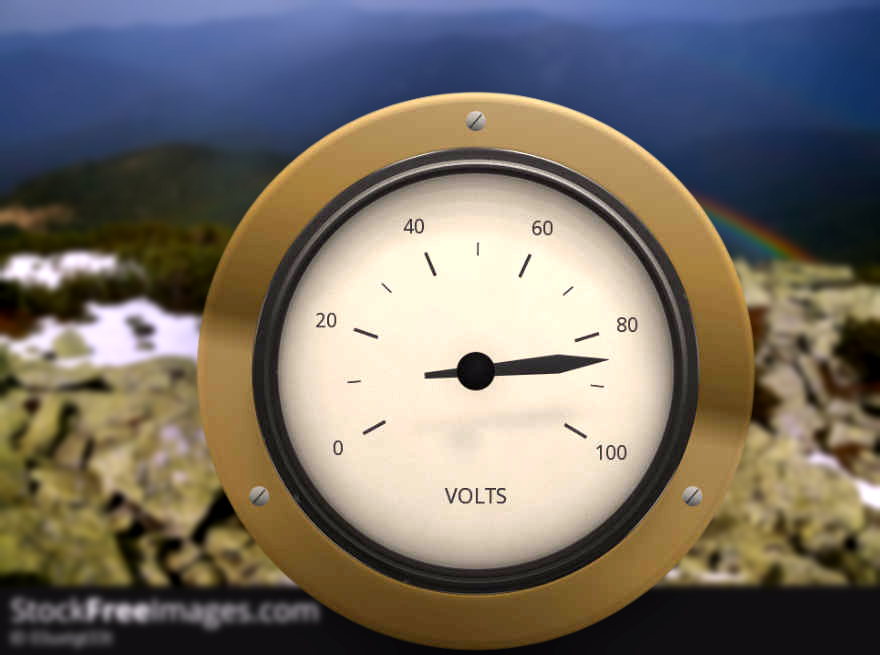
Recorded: 85 V
